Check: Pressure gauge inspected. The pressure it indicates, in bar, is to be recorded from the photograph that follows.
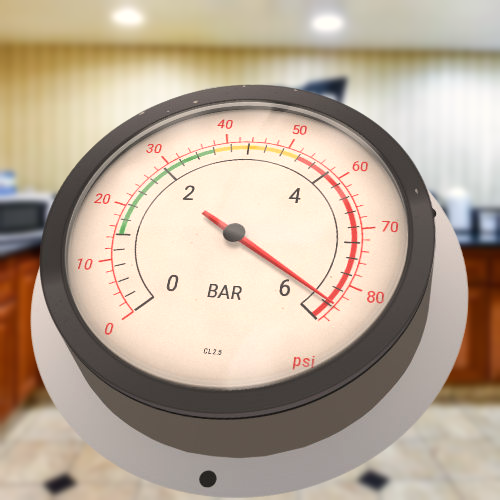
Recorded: 5.8 bar
